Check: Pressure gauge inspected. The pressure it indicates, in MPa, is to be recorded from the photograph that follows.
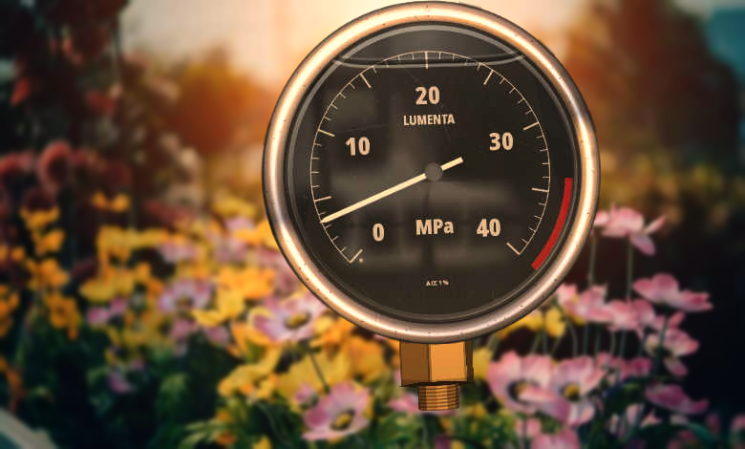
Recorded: 3.5 MPa
